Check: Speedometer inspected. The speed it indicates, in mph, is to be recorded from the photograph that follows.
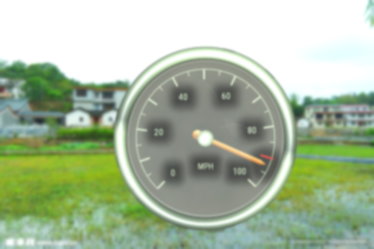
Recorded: 92.5 mph
